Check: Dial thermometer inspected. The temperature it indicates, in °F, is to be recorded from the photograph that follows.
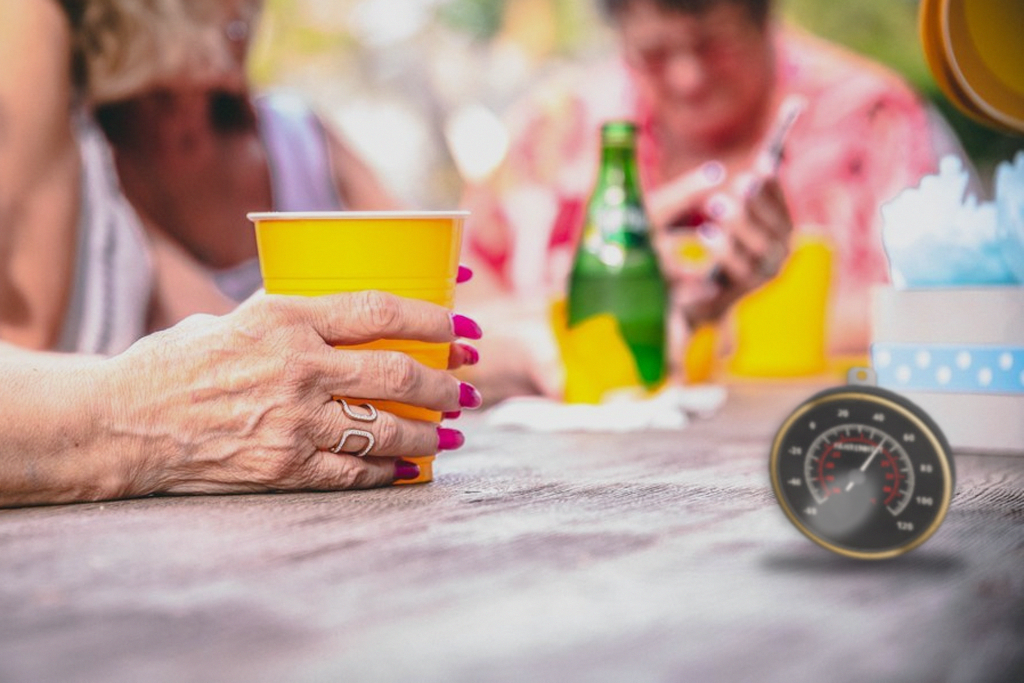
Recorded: 50 °F
